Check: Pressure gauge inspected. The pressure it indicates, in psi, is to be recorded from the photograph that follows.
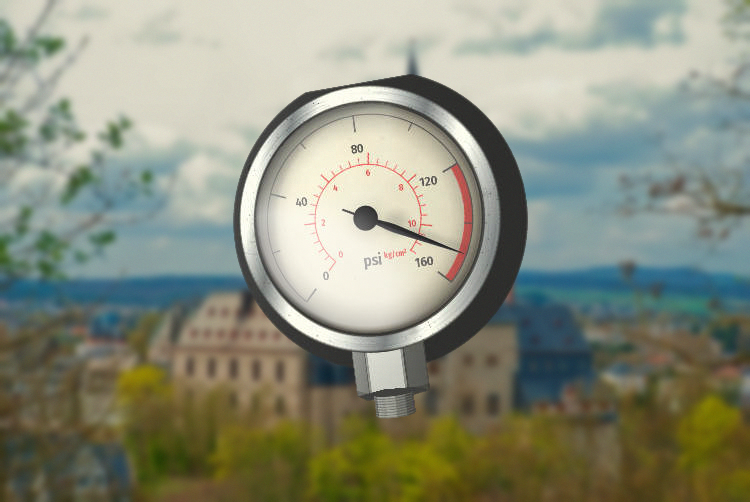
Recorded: 150 psi
